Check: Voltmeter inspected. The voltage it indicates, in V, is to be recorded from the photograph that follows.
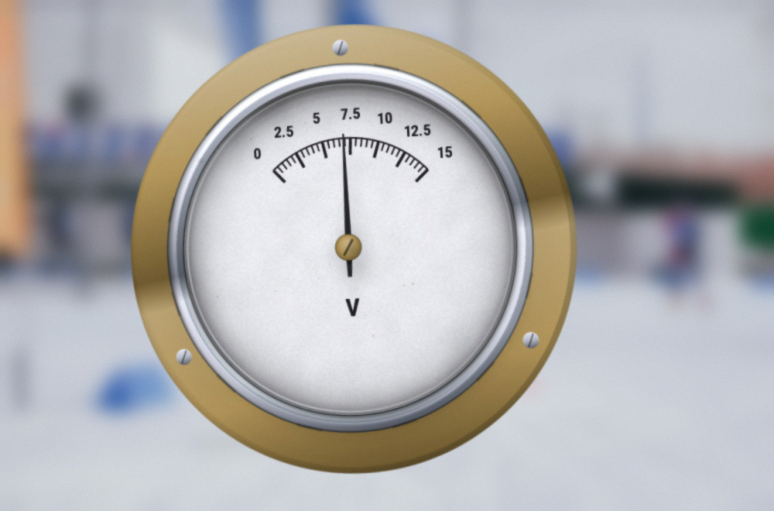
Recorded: 7 V
